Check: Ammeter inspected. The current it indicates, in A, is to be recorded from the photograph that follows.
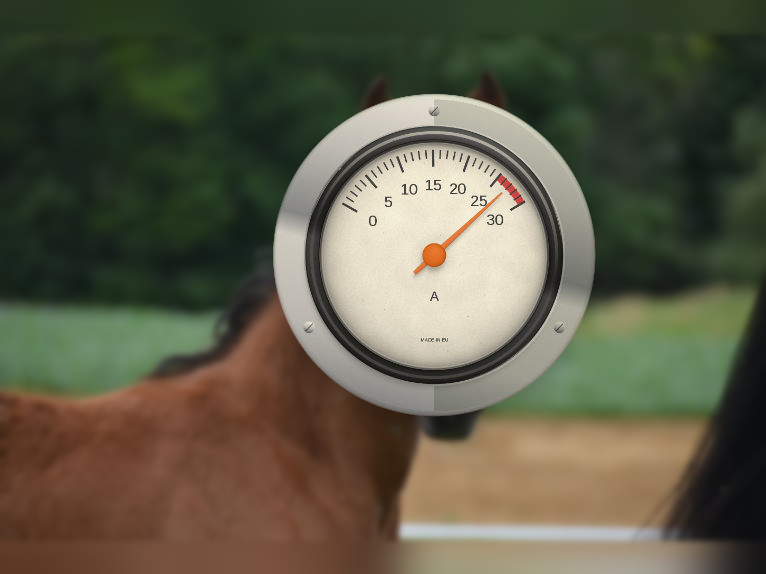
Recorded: 27 A
